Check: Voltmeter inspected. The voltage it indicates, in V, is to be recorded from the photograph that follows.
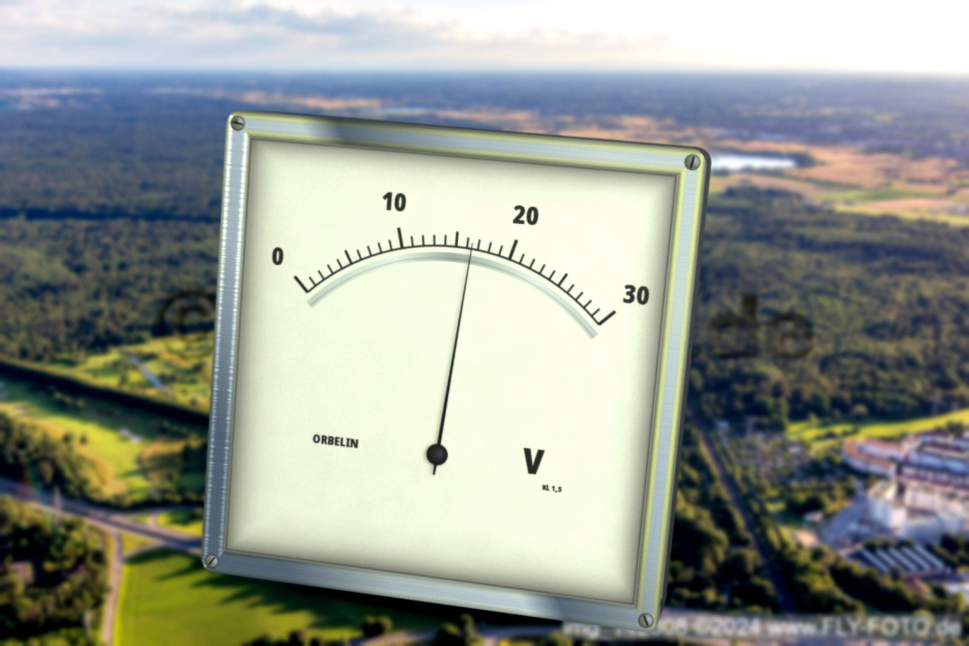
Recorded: 16.5 V
